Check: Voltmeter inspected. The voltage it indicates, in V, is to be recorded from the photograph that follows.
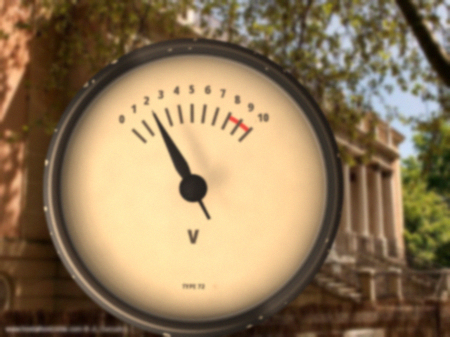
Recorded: 2 V
